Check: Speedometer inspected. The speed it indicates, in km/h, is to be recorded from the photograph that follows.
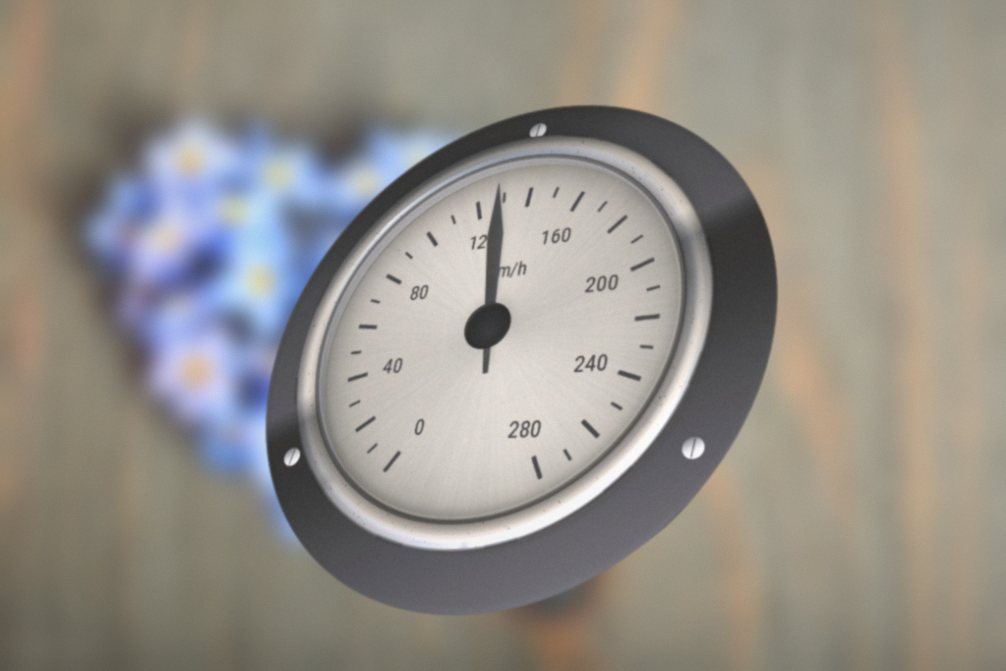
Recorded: 130 km/h
